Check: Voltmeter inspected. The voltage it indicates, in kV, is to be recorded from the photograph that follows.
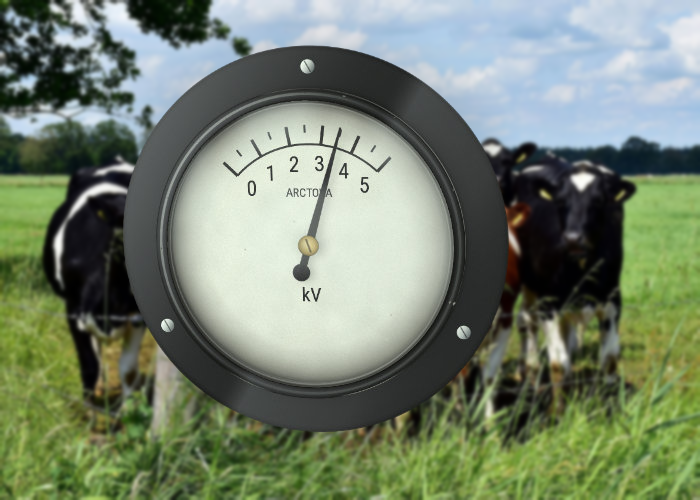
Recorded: 3.5 kV
